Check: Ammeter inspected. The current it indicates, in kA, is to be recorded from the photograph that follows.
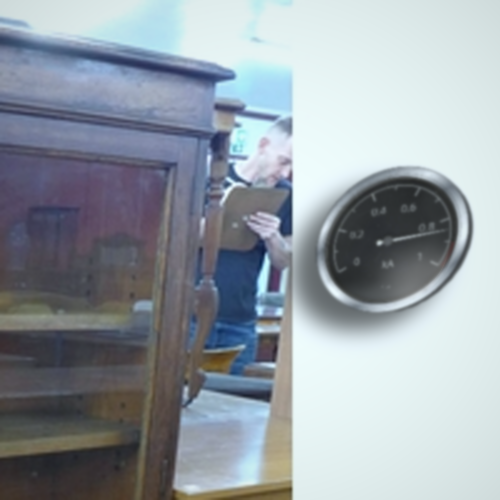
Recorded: 0.85 kA
